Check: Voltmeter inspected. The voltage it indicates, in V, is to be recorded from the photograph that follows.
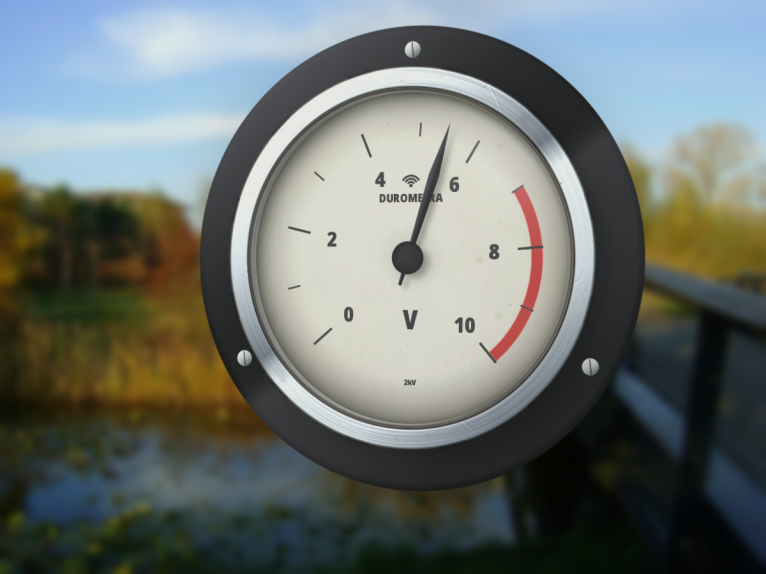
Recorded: 5.5 V
